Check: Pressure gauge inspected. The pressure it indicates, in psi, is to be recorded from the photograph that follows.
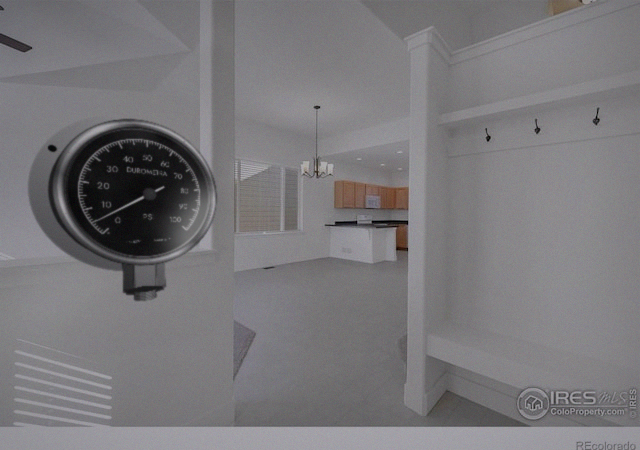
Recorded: 5 psi
